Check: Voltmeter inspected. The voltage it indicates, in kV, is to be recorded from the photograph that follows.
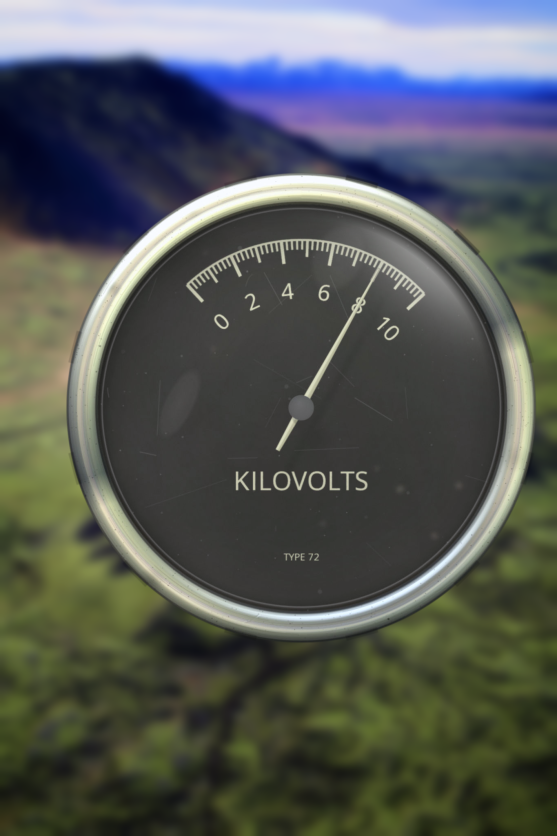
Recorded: 8 kV
